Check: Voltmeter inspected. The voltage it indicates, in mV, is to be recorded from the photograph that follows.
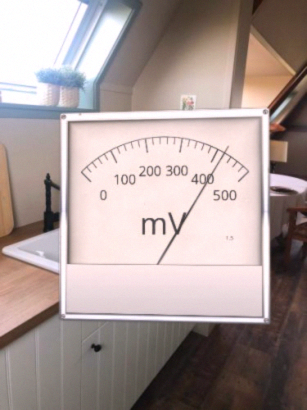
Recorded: 420 mV
